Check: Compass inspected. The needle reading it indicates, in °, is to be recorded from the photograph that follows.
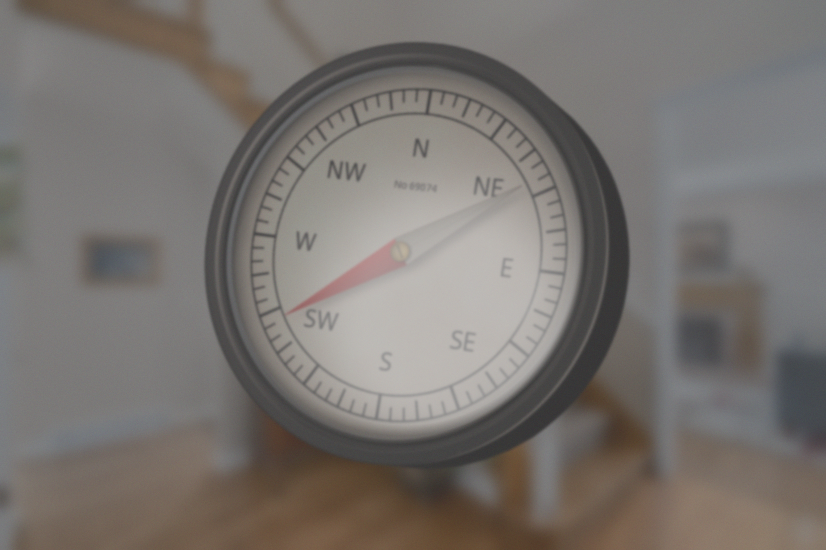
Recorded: 235 °
